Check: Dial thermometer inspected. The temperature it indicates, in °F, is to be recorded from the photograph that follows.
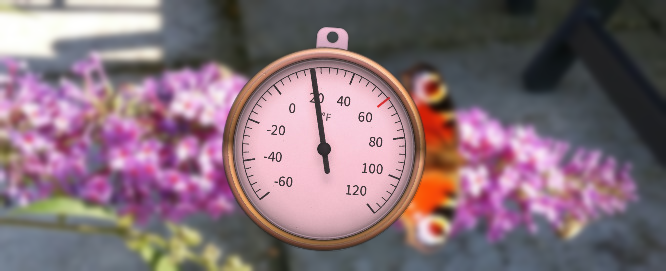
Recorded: 20 °F
